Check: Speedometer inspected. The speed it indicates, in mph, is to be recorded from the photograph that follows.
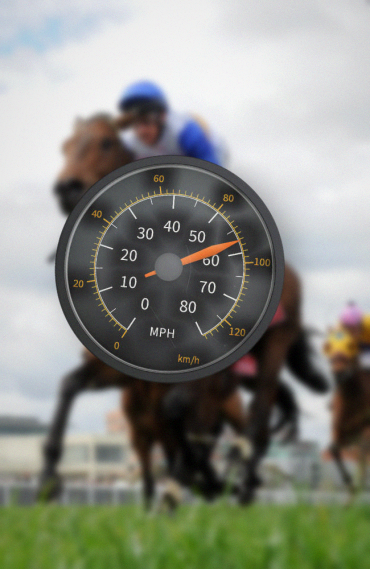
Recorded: 57.5 mph
